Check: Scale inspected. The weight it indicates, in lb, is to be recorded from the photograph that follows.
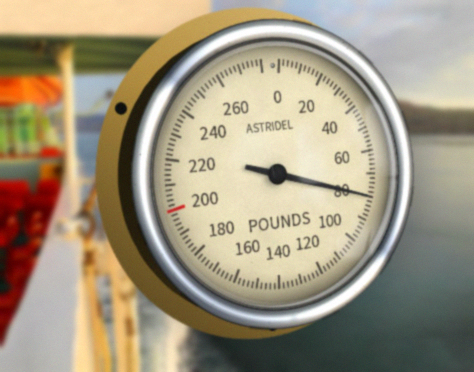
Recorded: 80 lb
